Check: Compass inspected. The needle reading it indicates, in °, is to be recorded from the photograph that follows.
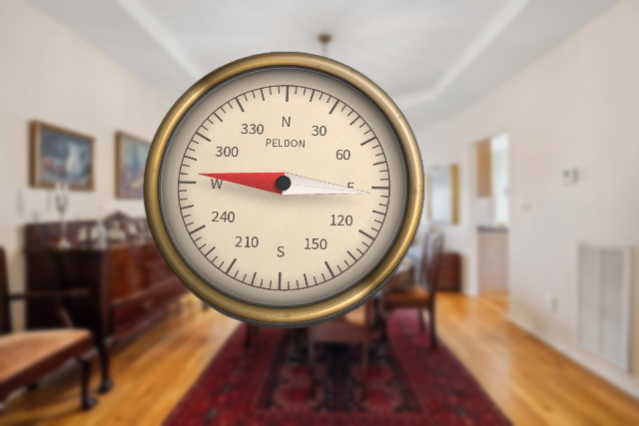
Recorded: 275 °
